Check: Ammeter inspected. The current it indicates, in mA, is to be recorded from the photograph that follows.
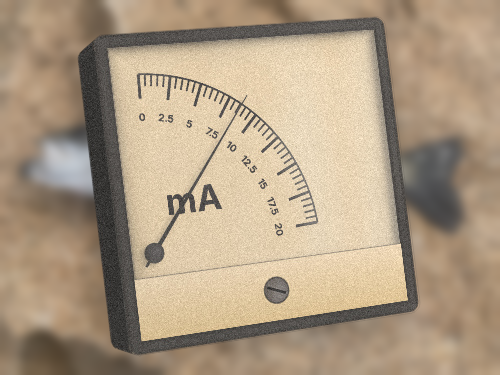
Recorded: 8.5 mA
